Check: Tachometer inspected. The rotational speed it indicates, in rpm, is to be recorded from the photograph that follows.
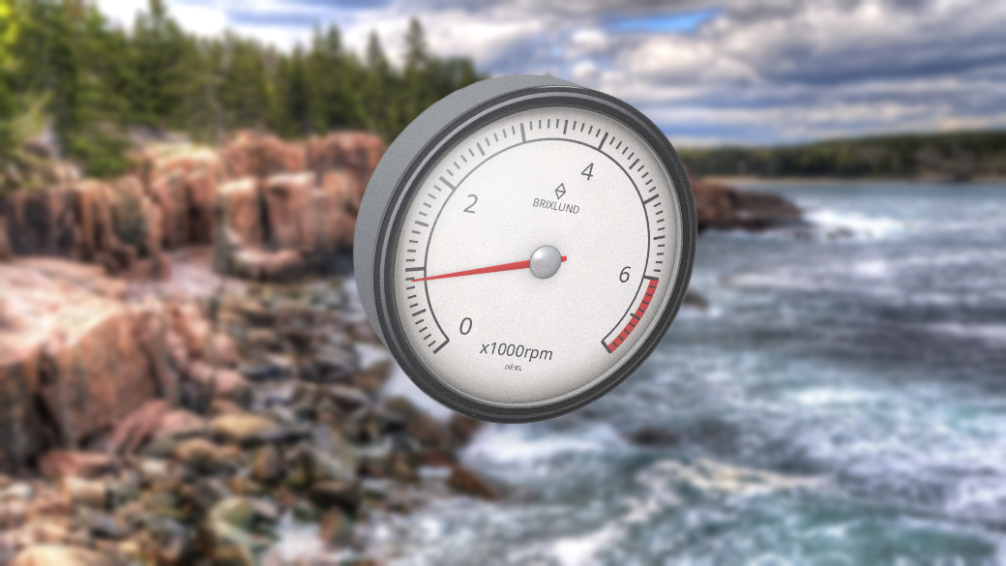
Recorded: 900 rpm
